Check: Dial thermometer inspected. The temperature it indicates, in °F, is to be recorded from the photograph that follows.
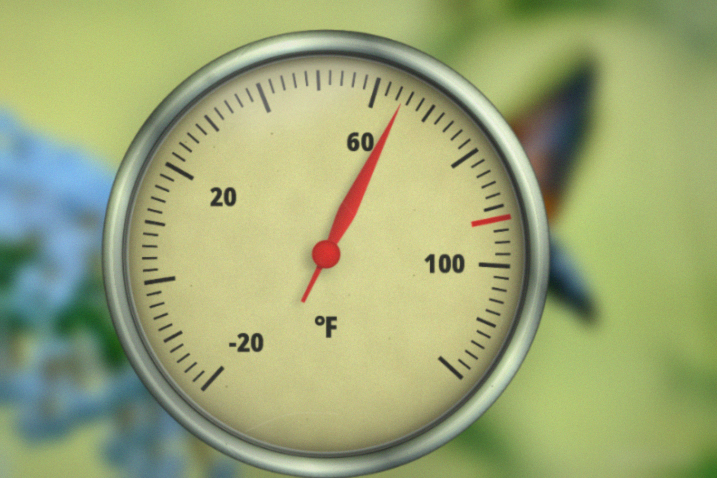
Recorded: 65 °F
